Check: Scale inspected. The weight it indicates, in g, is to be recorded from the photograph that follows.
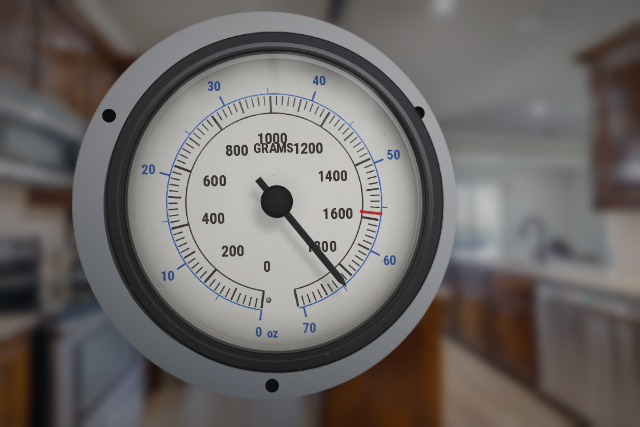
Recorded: 1840 g
